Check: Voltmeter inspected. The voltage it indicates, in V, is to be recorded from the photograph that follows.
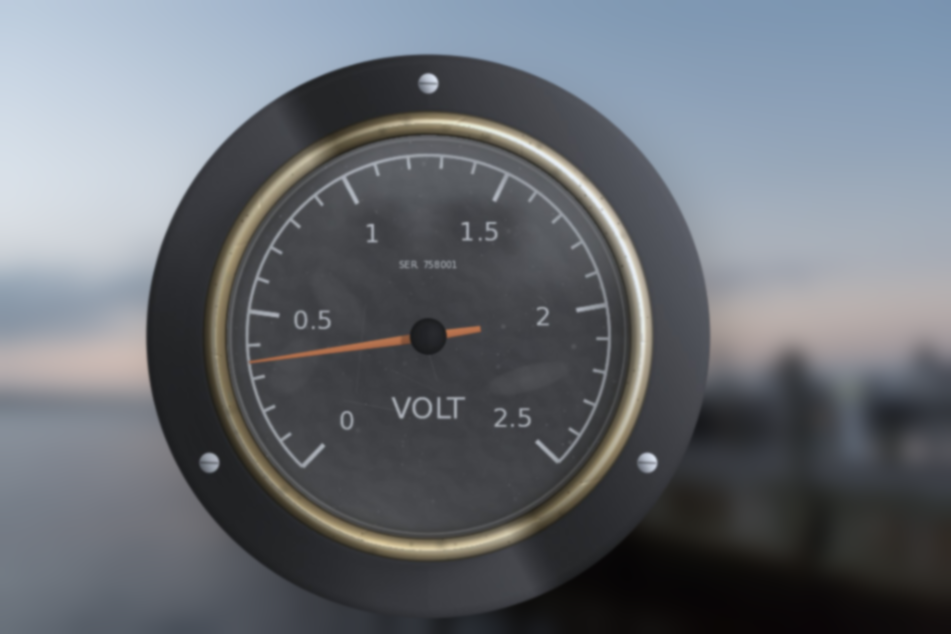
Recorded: 0.35 V
